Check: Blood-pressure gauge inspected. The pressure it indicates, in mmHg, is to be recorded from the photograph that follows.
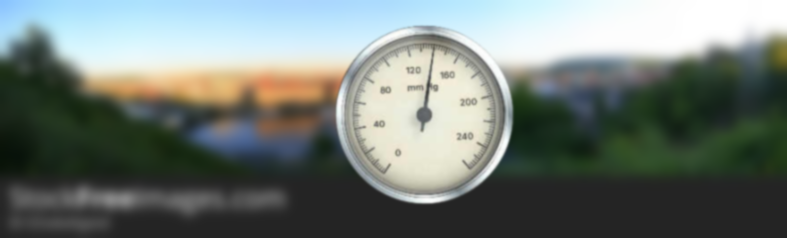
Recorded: 140 mmHg
